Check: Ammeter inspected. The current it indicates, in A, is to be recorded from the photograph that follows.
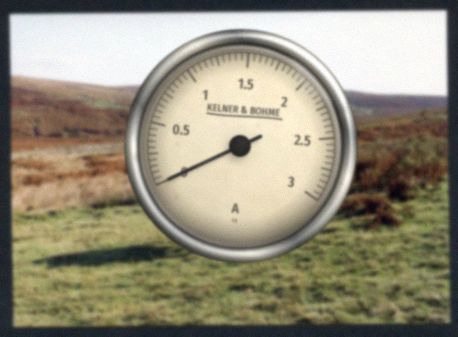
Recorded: 0 A
